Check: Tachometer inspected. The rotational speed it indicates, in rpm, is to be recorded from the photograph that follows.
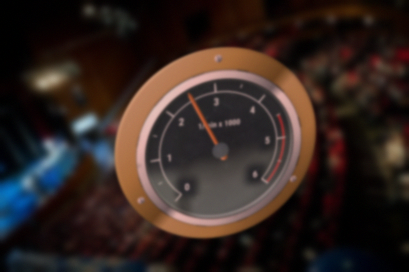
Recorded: 2500 rpm
